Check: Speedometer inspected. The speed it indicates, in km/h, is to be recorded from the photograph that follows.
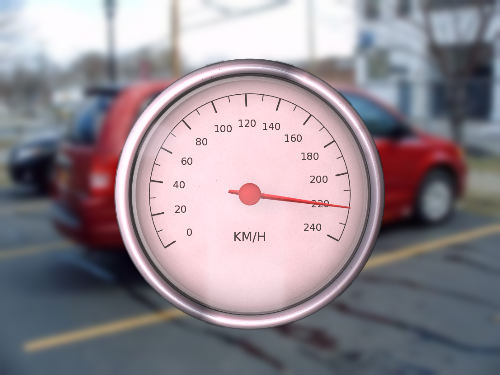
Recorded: 220 km/h
